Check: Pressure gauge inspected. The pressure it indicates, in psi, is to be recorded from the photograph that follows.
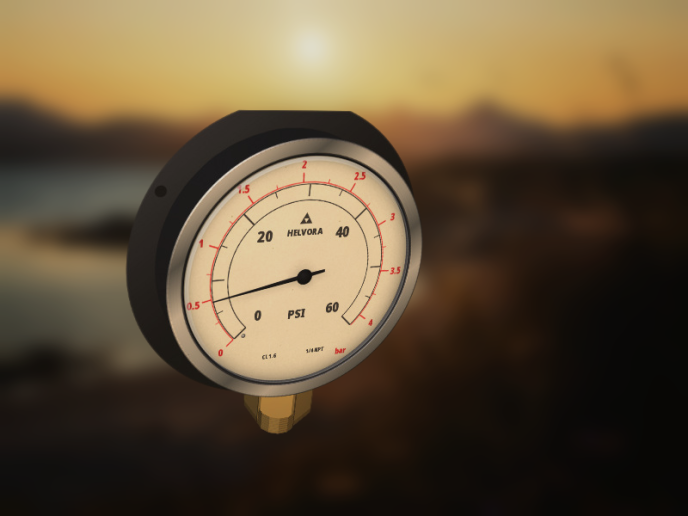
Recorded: 7.5 psi
